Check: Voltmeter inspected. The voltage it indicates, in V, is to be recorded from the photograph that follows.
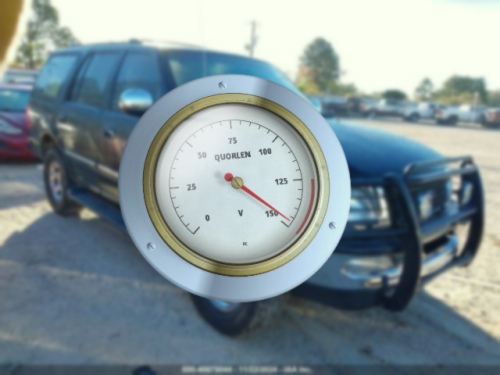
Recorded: 147.5 V
